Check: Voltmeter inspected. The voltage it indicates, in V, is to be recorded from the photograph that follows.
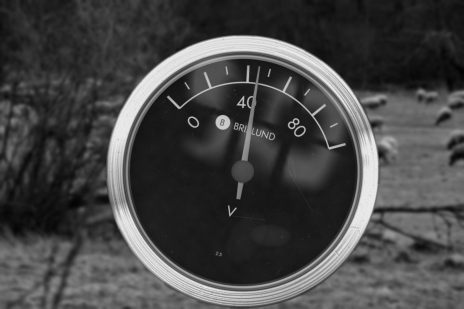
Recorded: 45 V
